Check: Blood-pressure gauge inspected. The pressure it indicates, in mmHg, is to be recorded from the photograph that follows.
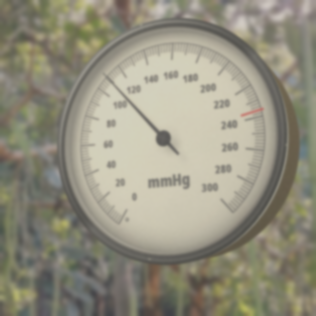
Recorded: 110 mmHg
